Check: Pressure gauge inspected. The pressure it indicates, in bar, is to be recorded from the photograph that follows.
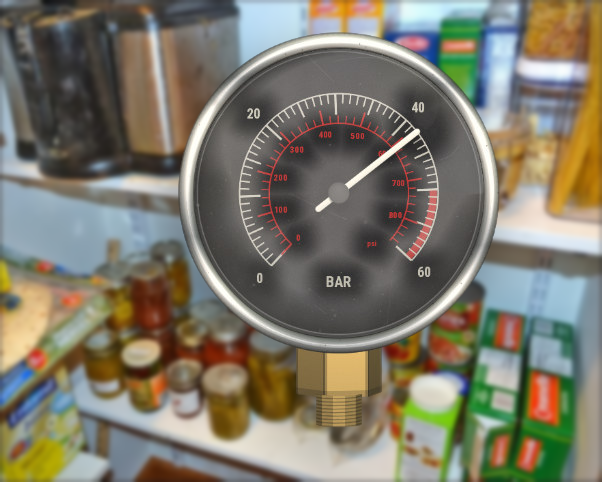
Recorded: 42 bar
